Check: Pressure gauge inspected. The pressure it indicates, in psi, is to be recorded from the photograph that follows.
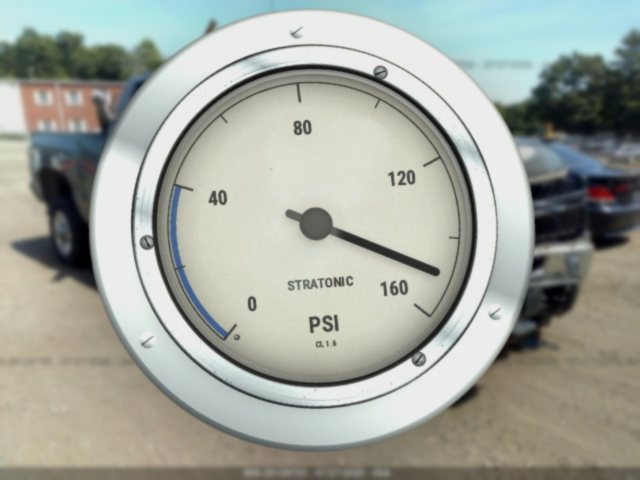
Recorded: 150 psi
